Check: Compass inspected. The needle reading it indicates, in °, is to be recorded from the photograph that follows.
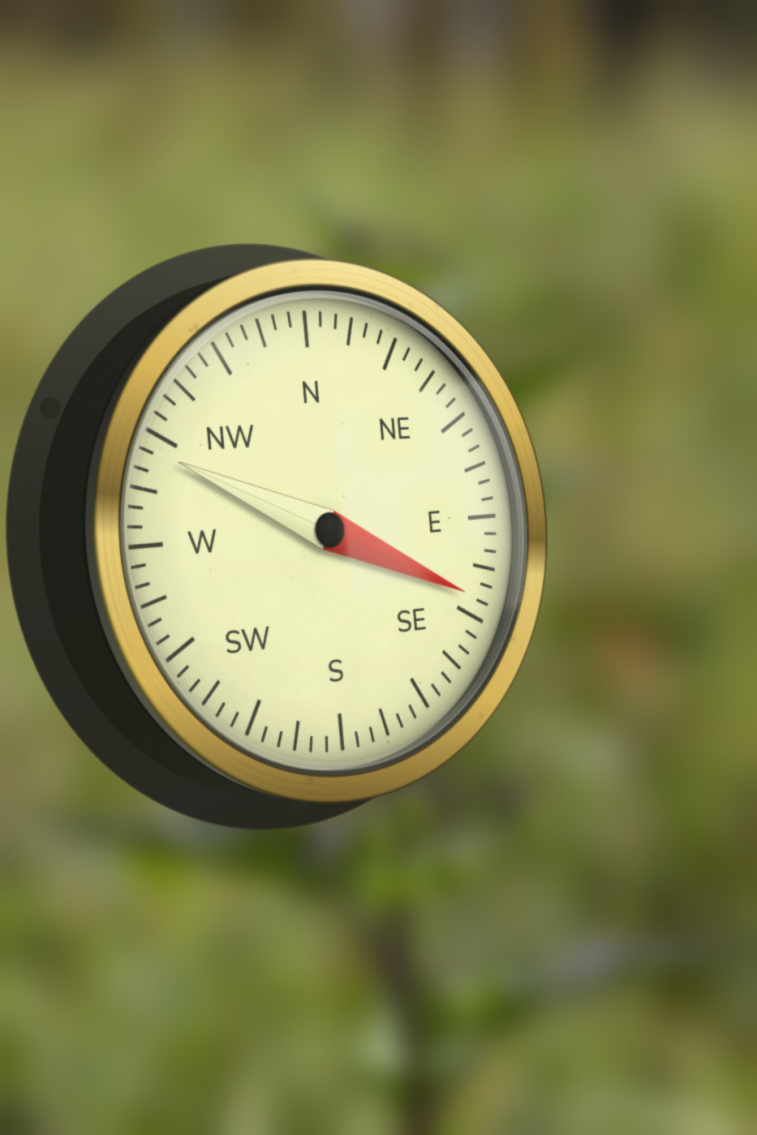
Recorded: 115 °
